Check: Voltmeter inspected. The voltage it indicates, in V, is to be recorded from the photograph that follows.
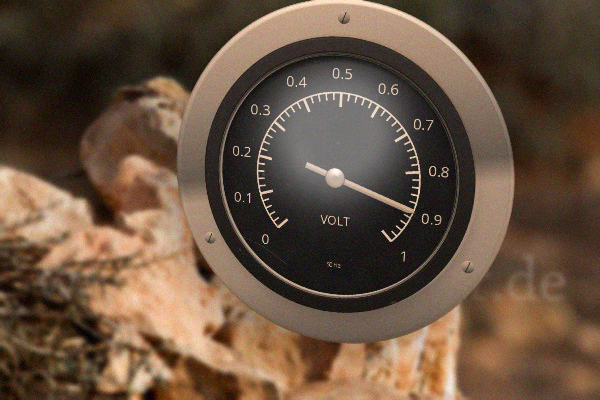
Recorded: 0.9 V
